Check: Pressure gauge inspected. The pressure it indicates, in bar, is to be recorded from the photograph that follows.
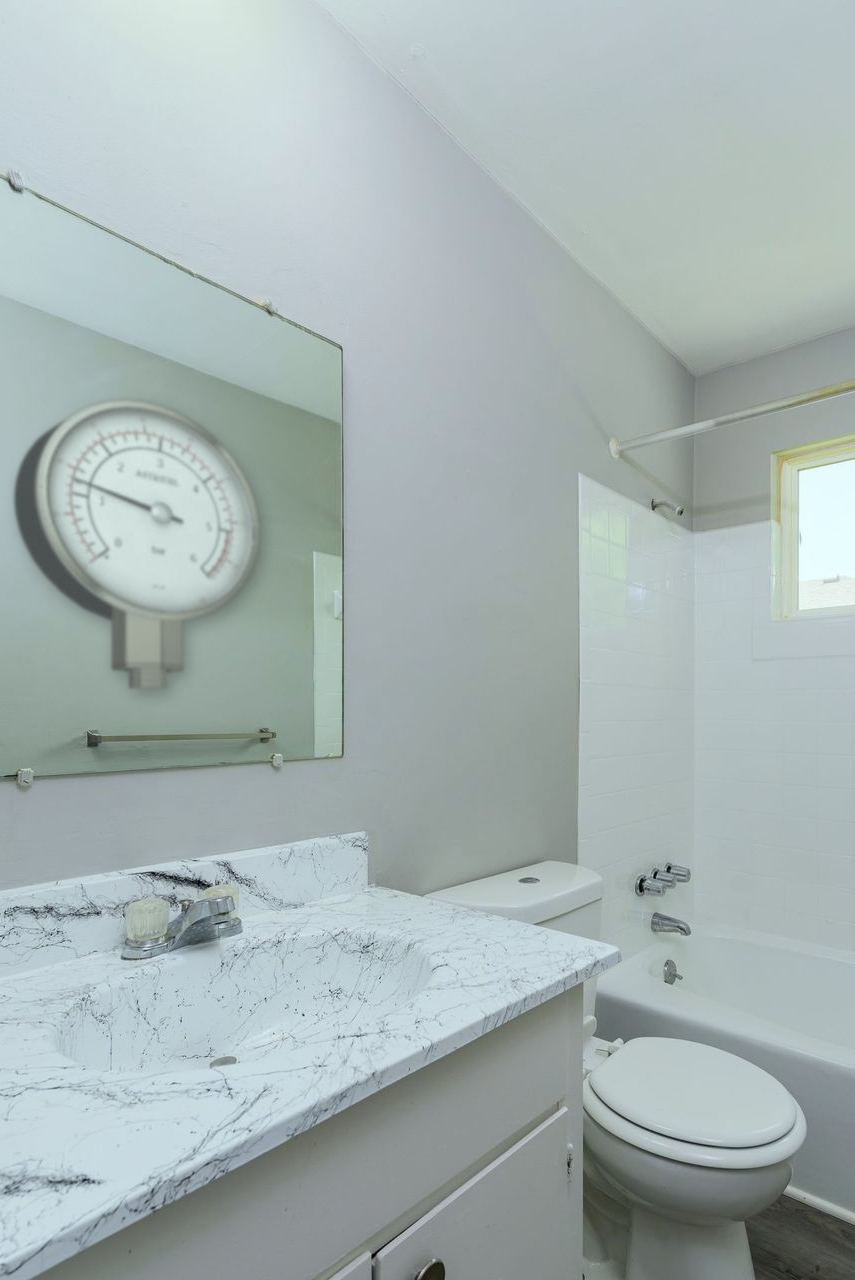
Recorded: 1.2 bar
